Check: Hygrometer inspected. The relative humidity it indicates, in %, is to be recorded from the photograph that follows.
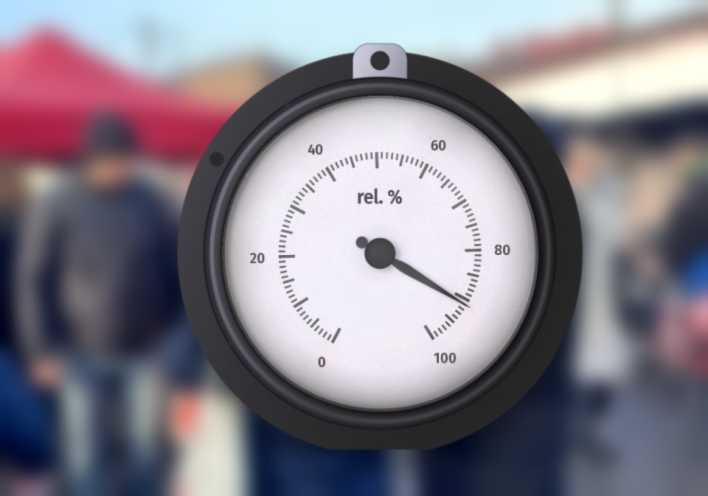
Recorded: 91 %
